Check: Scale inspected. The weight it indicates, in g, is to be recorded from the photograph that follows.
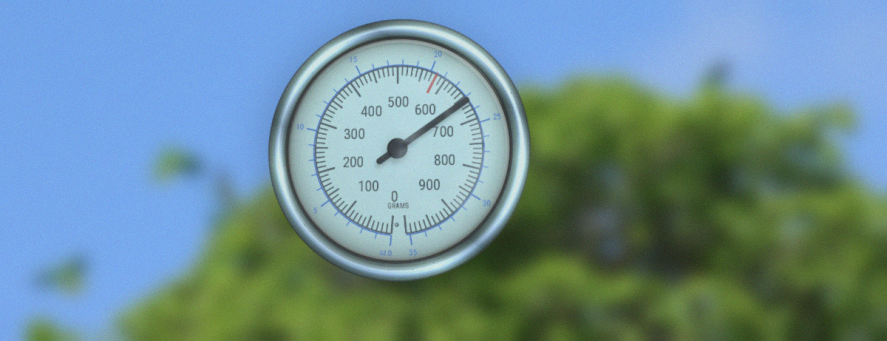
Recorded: 660 g
